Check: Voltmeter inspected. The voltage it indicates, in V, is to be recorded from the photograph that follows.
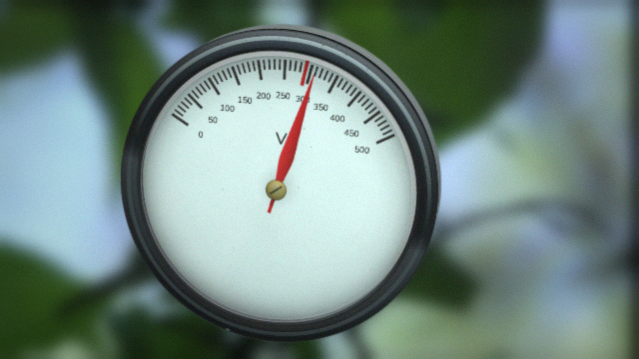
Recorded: 310 V
